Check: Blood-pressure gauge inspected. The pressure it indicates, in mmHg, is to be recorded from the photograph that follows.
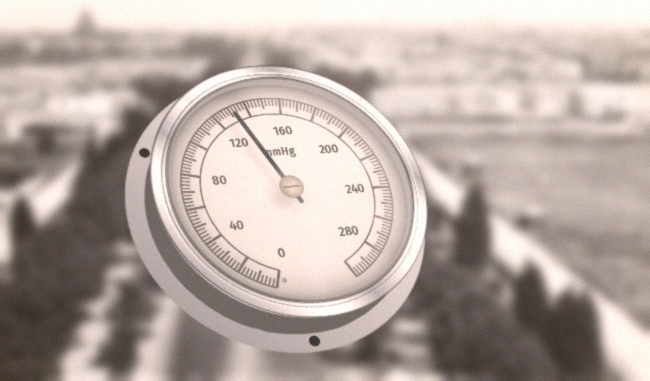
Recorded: 130 mmHg
